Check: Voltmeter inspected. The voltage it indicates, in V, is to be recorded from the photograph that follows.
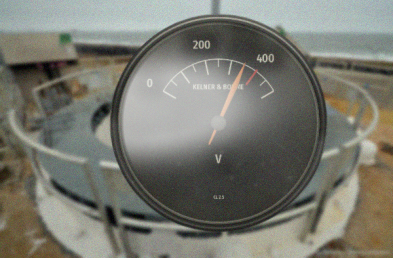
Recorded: 350 V
